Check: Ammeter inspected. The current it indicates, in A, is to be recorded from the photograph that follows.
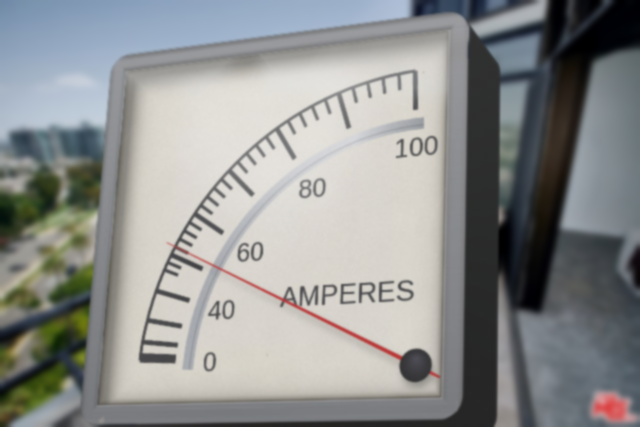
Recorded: 52 A
